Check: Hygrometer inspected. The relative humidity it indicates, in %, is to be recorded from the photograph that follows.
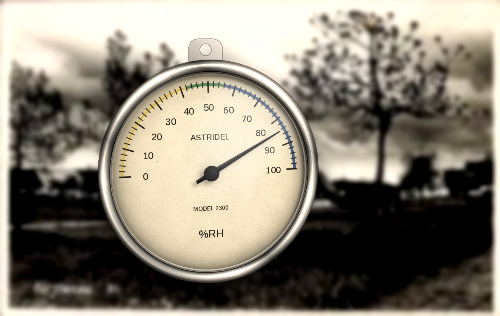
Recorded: 84 %
